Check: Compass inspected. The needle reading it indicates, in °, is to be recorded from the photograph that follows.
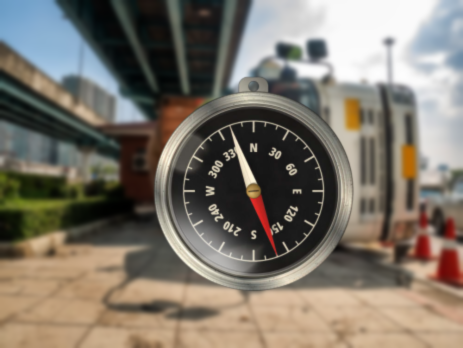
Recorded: 160 °
